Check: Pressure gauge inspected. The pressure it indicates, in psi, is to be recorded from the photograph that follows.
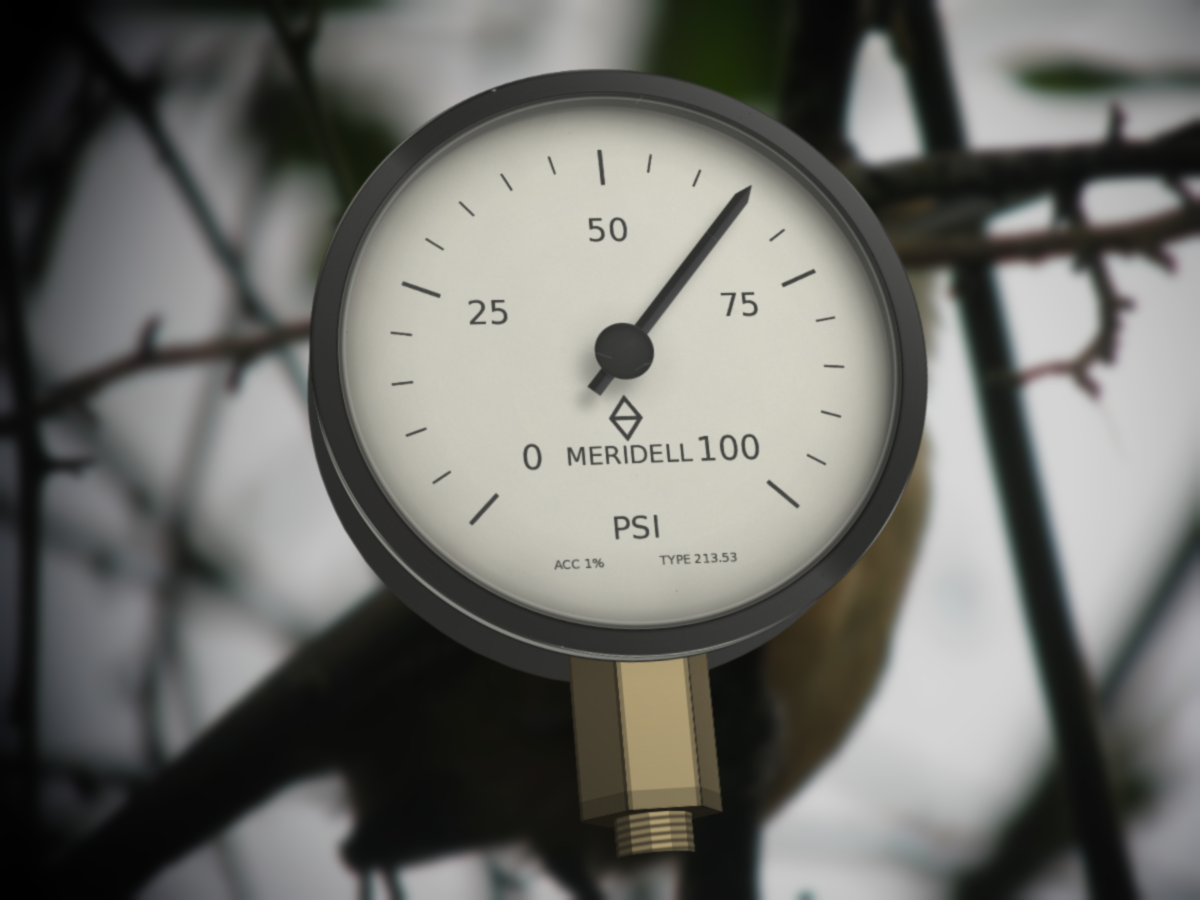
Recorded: 65 psi
